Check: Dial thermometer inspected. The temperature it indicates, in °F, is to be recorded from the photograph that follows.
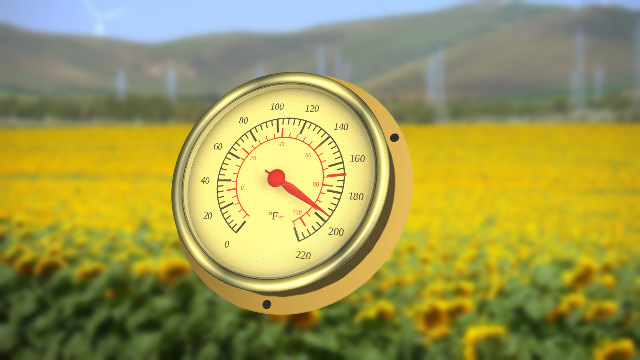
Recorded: 196 °F
